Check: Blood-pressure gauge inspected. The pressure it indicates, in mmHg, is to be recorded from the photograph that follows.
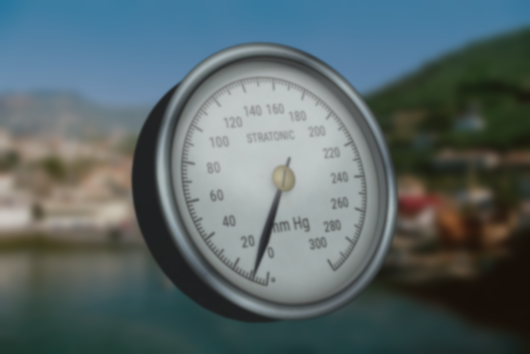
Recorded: 10 mmHg
